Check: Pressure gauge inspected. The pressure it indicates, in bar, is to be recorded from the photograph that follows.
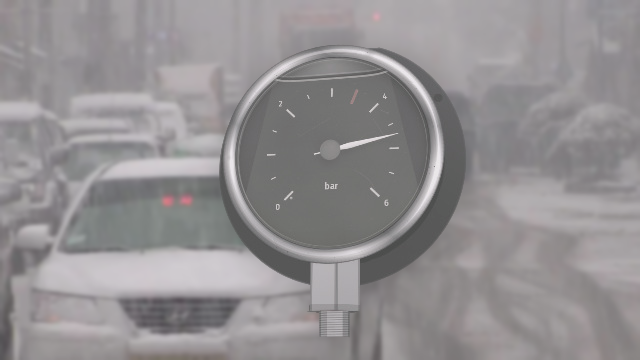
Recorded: 4.75 bar
